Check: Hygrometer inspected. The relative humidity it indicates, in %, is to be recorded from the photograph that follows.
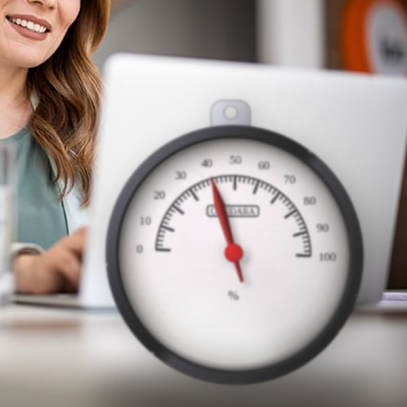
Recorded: 40 %
